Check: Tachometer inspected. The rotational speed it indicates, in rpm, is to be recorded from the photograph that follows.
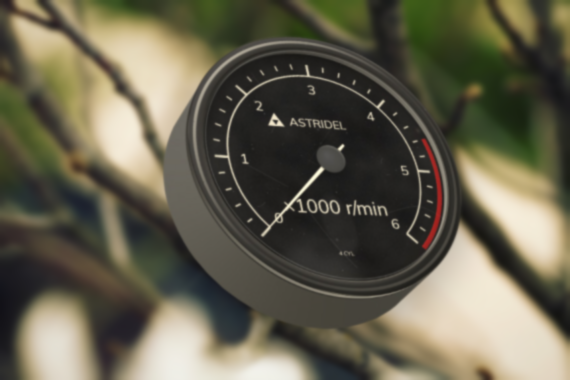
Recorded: 0 rpm
